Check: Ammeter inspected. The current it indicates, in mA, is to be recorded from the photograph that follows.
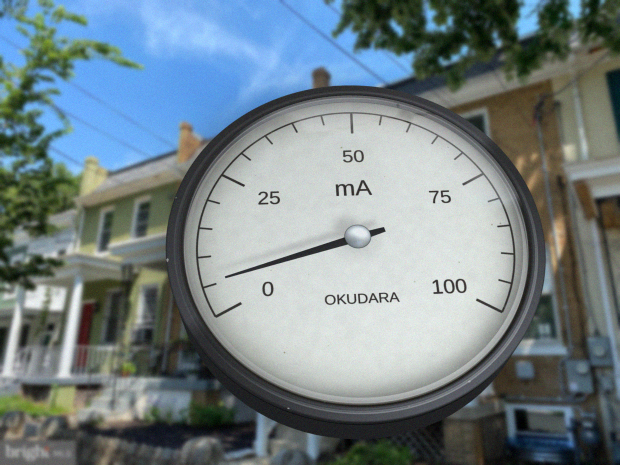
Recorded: 5 mA
